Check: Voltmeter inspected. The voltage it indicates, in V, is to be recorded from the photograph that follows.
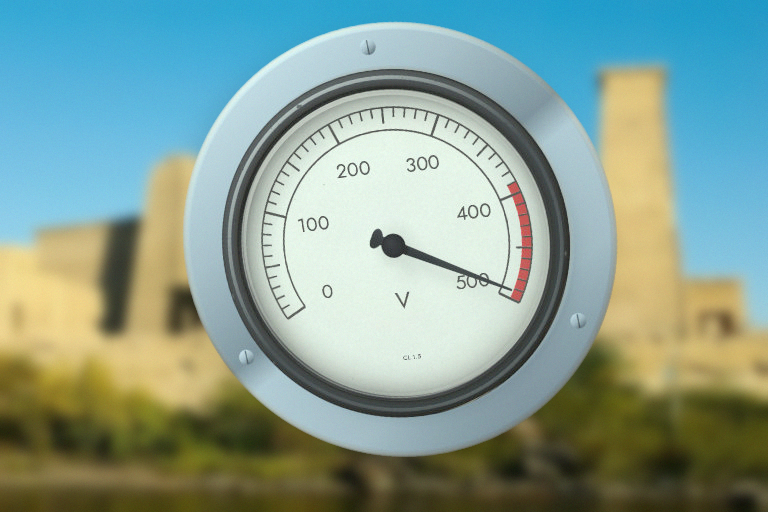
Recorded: 490 V
